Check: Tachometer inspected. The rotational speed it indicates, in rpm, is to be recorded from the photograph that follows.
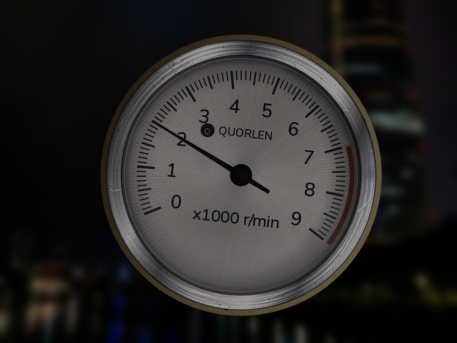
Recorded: 2000 rpm
